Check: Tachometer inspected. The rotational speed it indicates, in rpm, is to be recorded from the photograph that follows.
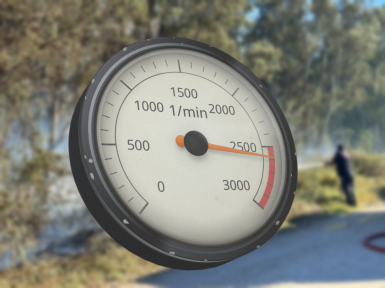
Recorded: 2600 rpm
